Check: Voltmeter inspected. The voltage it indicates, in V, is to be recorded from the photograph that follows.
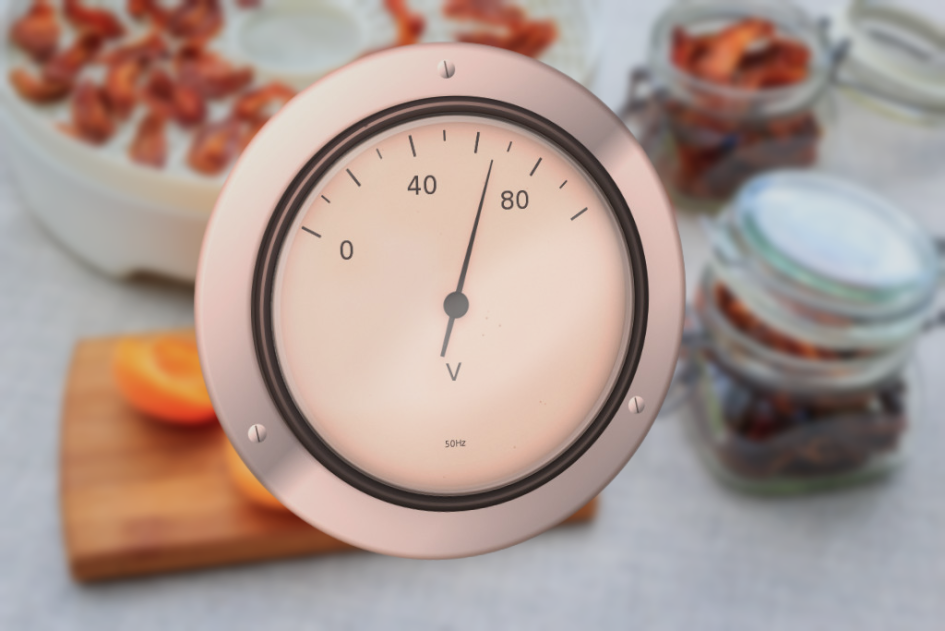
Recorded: 65 V
